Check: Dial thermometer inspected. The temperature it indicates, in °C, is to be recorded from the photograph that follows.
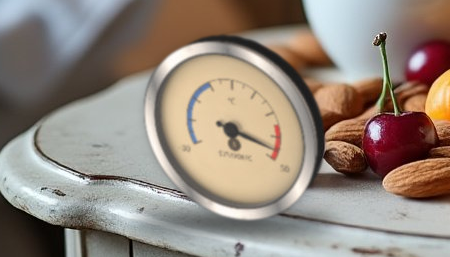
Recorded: 45 °C
